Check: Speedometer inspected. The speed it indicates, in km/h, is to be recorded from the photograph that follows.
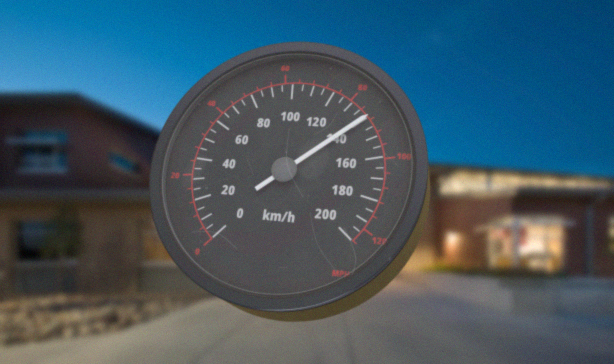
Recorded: 140 km/h
